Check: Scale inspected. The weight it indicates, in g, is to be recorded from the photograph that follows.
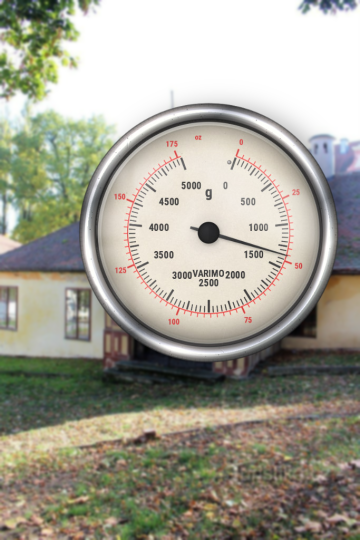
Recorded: 1350 g
